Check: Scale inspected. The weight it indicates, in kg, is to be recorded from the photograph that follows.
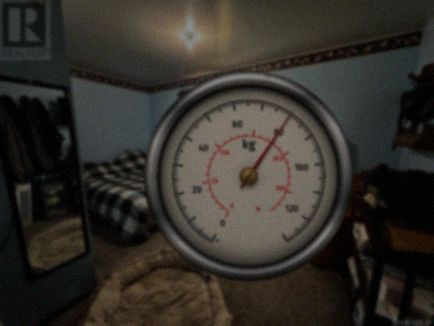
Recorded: 80 kg
